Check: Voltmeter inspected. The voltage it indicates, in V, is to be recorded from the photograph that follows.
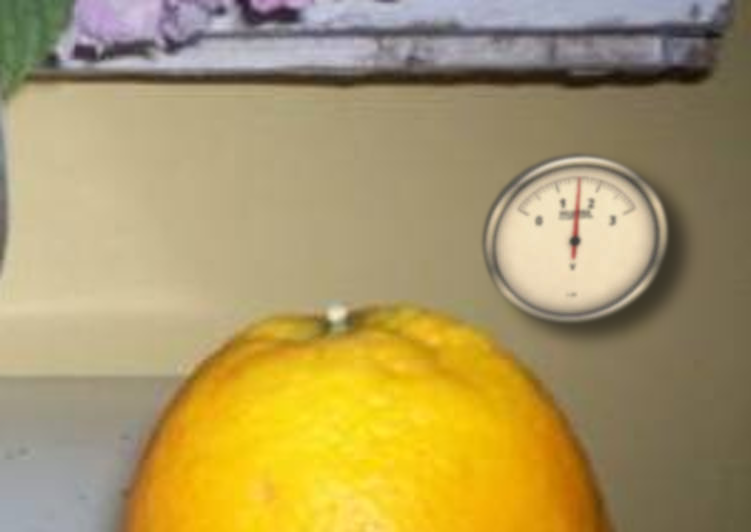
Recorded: 1.5 V
